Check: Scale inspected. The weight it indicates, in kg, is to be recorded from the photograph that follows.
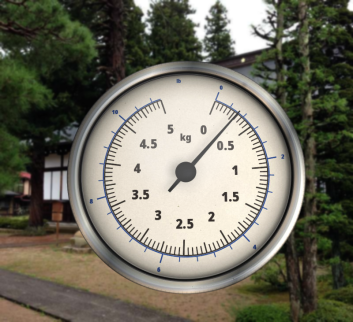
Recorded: 0.3 kg
